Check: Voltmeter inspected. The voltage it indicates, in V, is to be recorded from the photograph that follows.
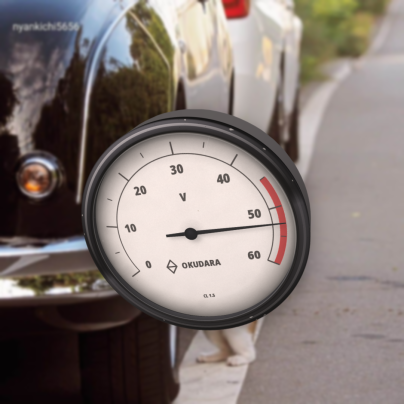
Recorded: 52.5 V
